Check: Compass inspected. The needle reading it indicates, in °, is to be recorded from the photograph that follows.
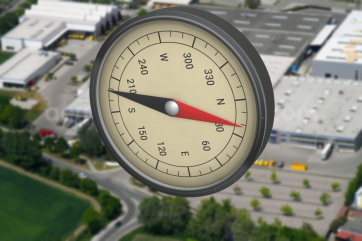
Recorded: 20 °
